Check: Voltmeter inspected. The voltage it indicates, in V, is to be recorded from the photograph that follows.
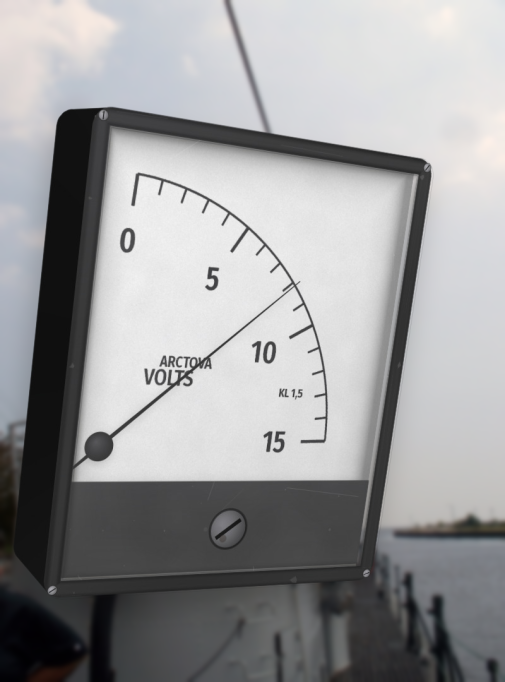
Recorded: 8 V
